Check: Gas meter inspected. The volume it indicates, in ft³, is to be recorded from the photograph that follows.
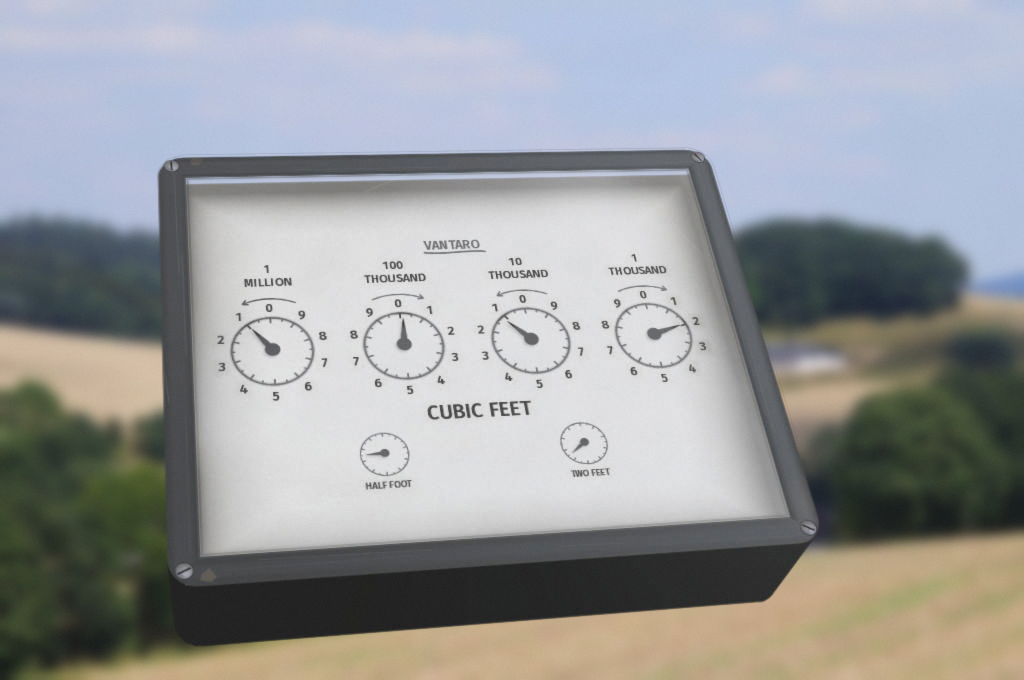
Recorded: 101200 ft³
